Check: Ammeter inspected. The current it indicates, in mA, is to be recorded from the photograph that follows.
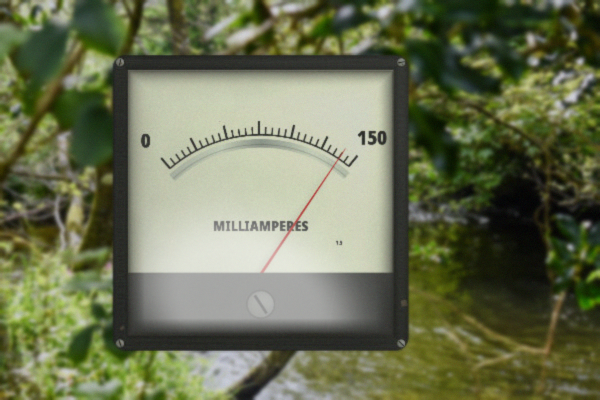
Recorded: 140 mA
